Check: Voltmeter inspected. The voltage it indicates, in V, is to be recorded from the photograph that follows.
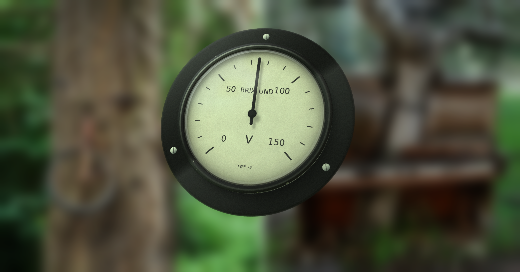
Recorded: 75 V
